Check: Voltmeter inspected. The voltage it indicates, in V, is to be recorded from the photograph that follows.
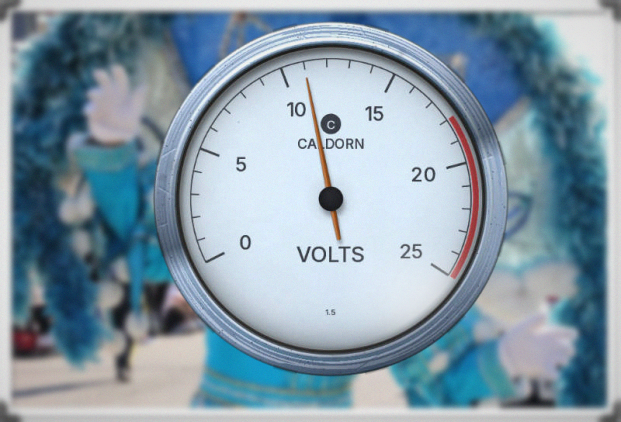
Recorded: 11 V
